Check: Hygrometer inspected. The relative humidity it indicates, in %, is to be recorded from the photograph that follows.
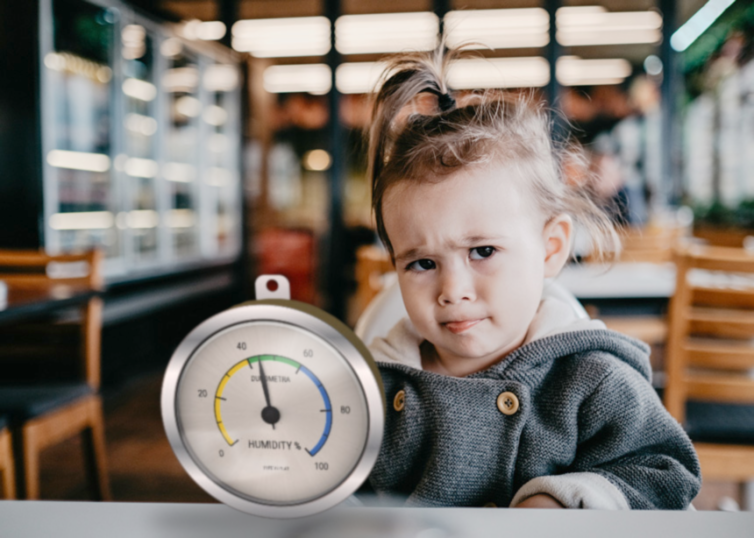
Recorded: 45 %
